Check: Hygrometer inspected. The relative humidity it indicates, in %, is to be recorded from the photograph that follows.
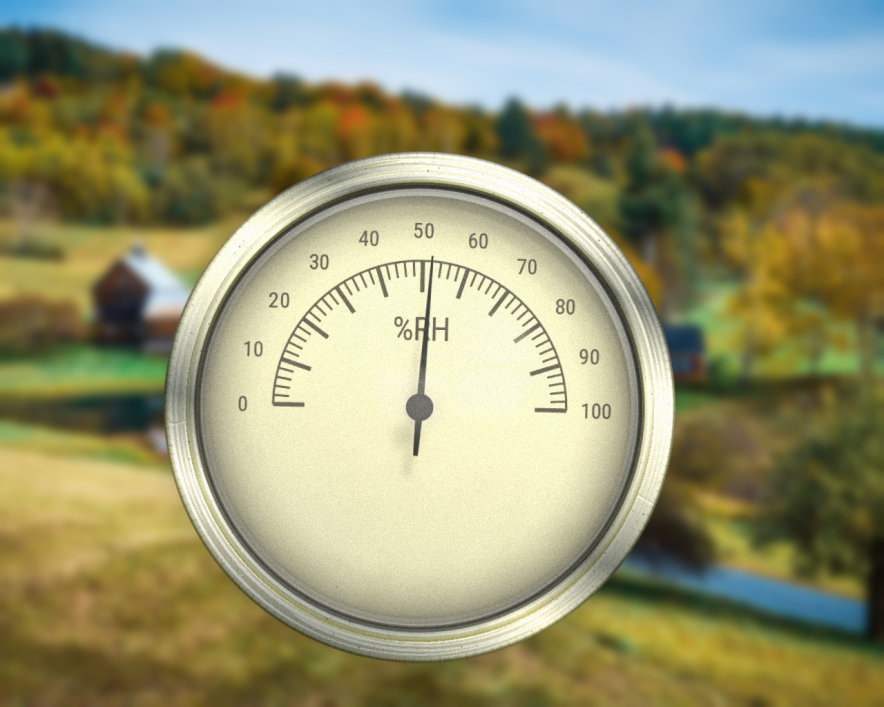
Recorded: 52 %
